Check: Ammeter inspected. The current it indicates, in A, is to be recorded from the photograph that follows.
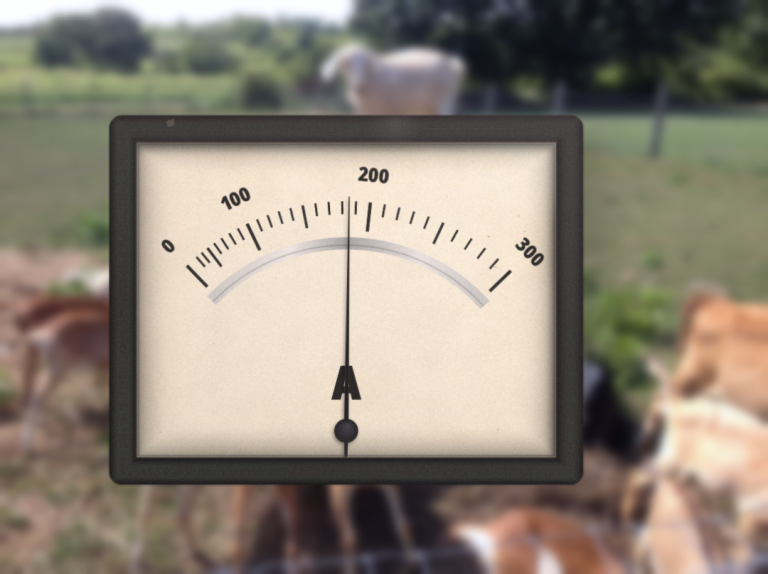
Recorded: 185 A
